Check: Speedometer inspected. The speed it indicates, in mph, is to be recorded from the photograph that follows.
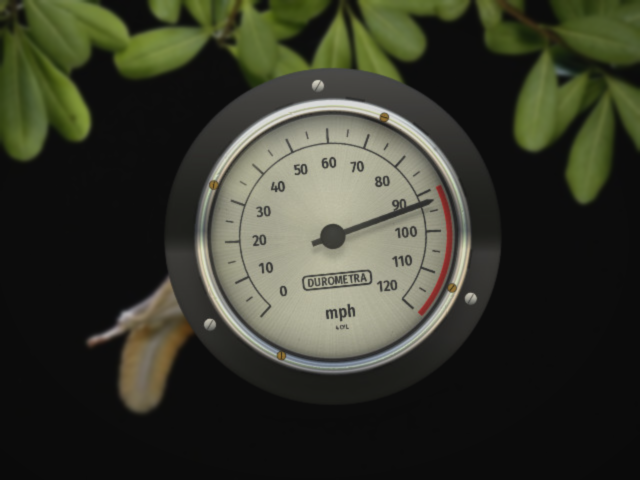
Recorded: 92.5 mph
